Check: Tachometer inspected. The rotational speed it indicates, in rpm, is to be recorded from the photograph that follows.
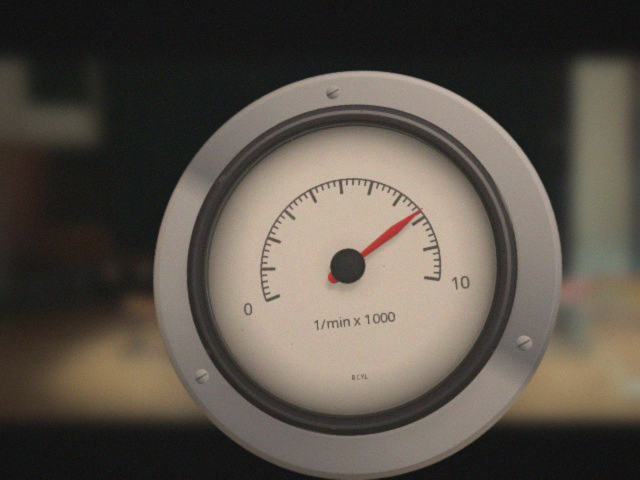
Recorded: 7800 rpm
